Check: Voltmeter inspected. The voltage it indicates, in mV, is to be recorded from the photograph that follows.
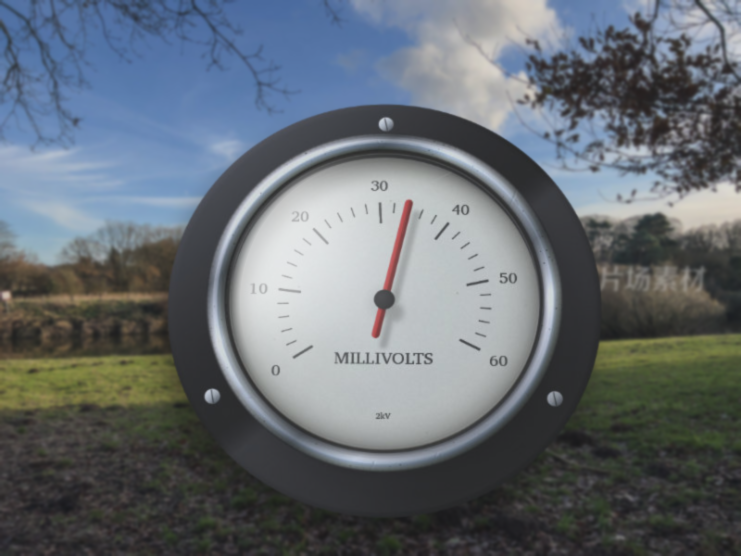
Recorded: 34 mV
